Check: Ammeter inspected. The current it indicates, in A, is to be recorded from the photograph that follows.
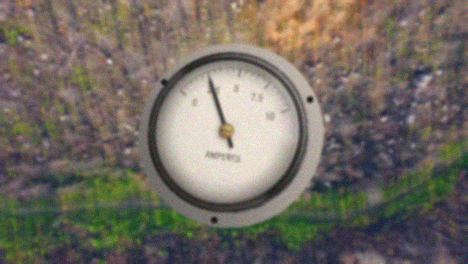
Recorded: 2.5 A
